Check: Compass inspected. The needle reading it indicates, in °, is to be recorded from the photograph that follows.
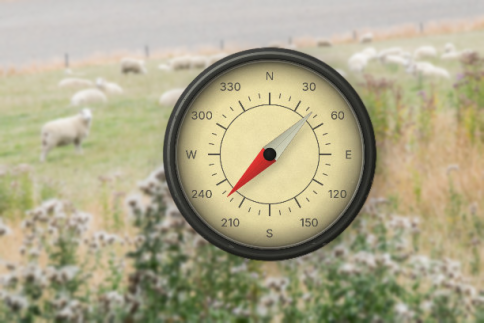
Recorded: 225 °
